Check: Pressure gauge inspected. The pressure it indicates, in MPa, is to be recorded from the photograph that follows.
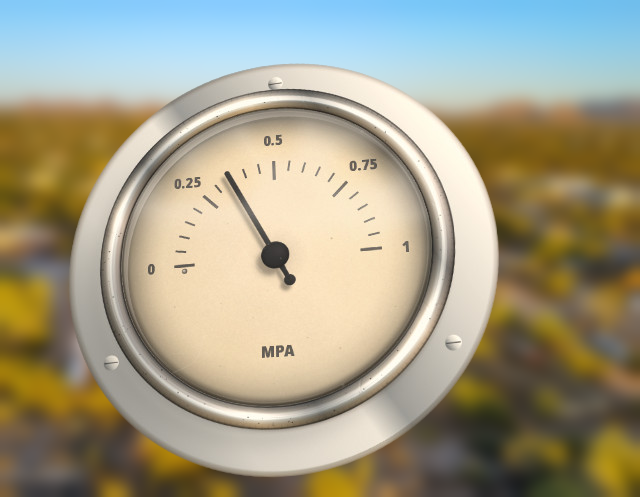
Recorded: 0.35 MPa
